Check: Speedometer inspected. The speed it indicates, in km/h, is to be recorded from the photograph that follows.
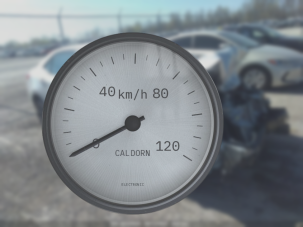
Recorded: 0 km/h
